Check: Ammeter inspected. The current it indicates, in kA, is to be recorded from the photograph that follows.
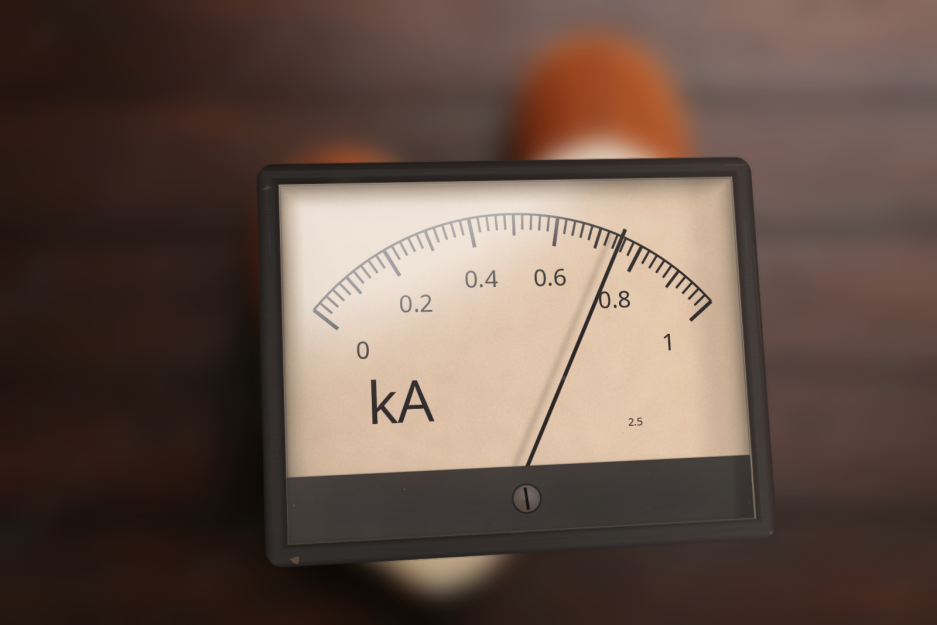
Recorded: 0.75 kA
